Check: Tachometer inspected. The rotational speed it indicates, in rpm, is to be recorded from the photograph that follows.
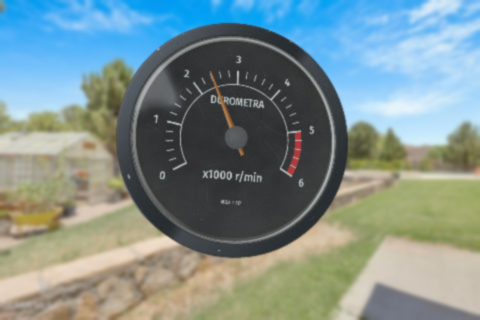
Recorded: 2400 rpm
